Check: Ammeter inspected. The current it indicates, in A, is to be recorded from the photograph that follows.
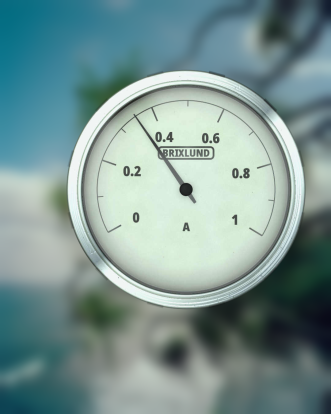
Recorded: 0.35 A
